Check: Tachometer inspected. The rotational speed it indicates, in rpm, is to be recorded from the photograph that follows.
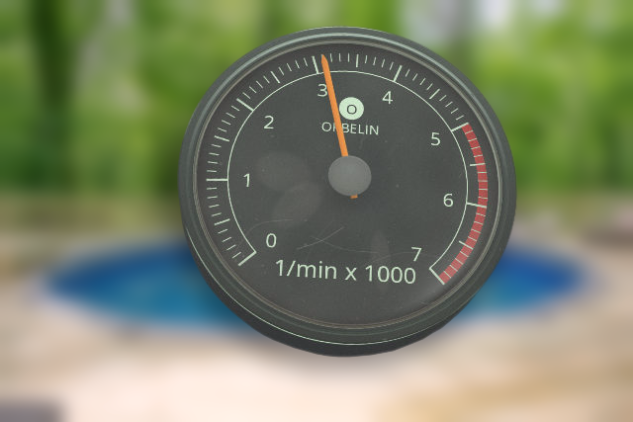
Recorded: 3100 rpm
